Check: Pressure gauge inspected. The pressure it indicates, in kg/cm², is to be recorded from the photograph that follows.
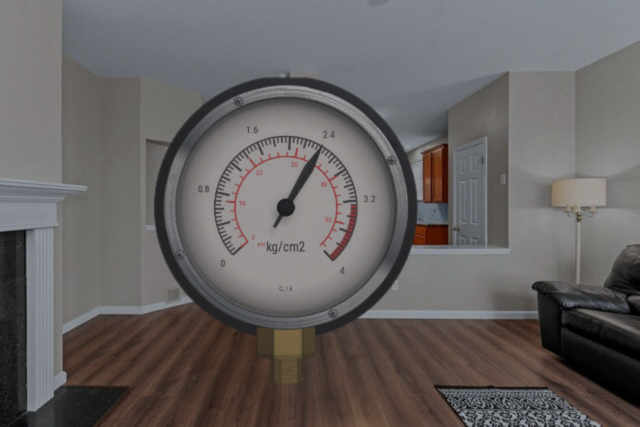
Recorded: 2.4 kg/cm²
